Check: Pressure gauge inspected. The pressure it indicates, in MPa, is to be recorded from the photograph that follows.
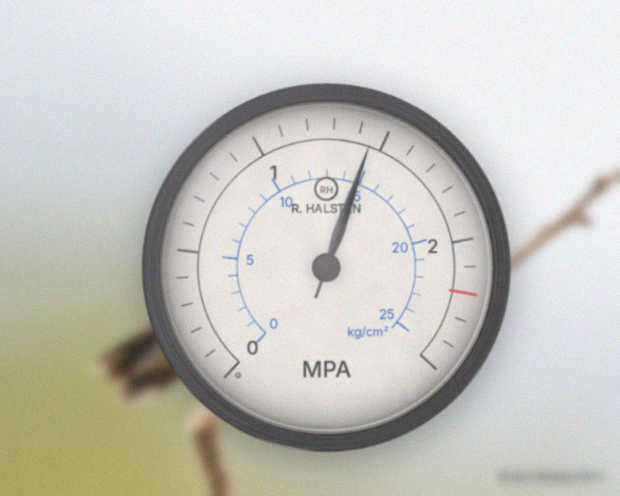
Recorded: 1.45 MPa
